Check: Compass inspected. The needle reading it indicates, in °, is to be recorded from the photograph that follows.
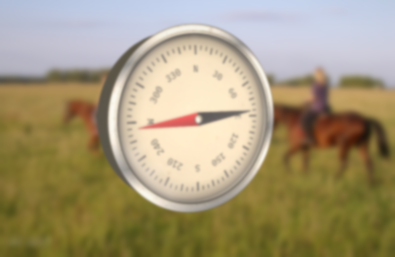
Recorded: 265 °
